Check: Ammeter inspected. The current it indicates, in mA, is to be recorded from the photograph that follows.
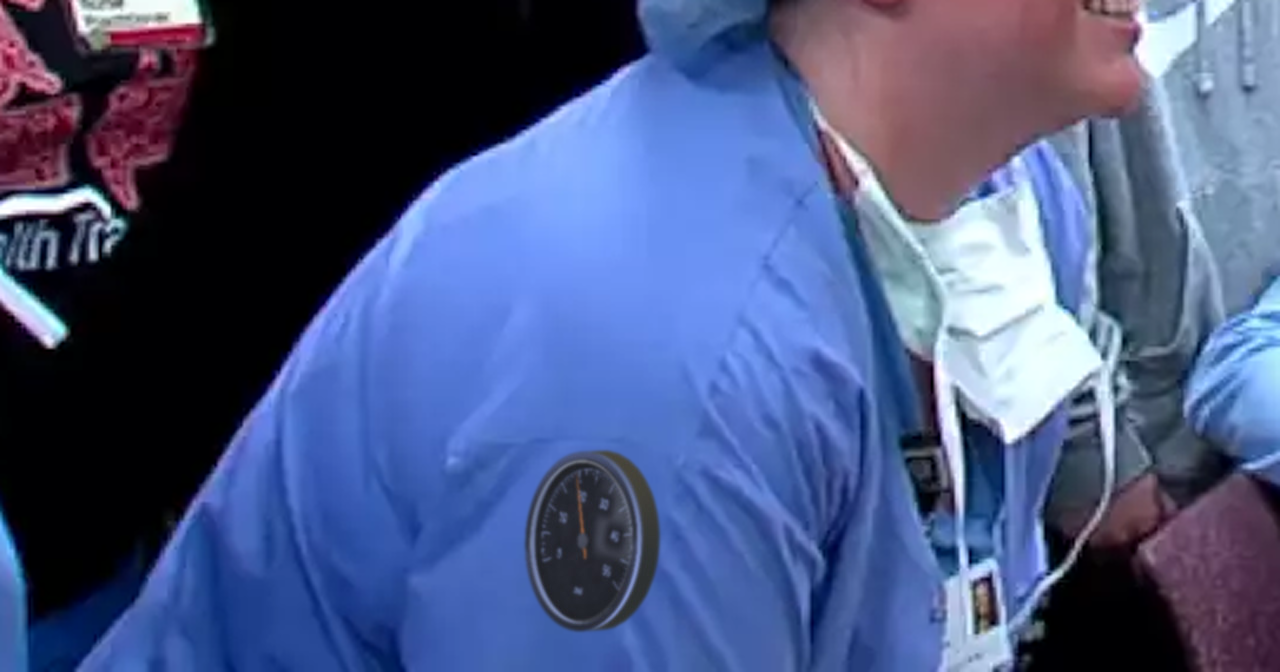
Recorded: 20 mA
